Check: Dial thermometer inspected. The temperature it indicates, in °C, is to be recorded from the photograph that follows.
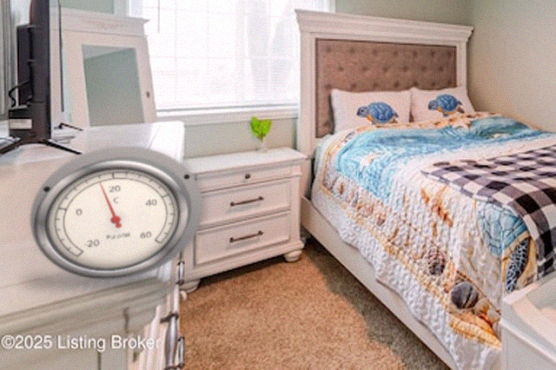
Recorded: 16 °C
